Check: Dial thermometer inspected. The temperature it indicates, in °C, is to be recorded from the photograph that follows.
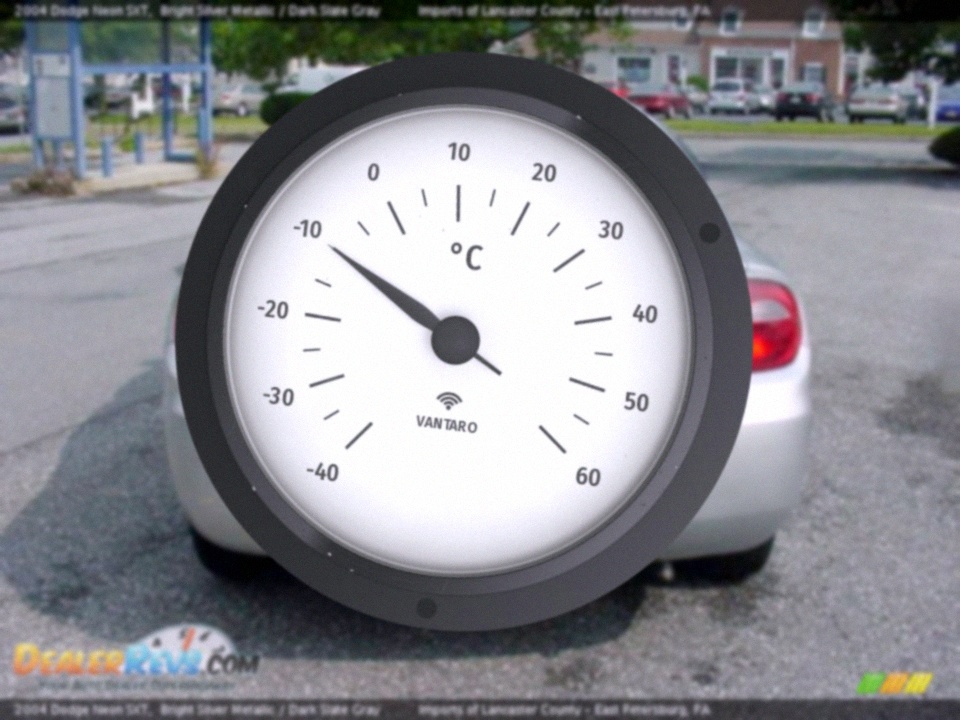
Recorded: -10 °C
